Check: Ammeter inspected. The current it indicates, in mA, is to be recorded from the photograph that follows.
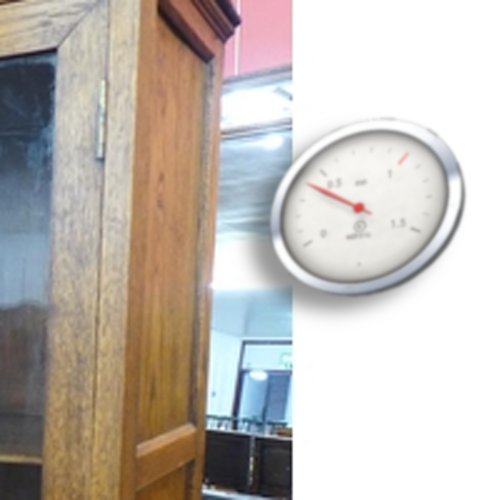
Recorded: 0.4 mA
